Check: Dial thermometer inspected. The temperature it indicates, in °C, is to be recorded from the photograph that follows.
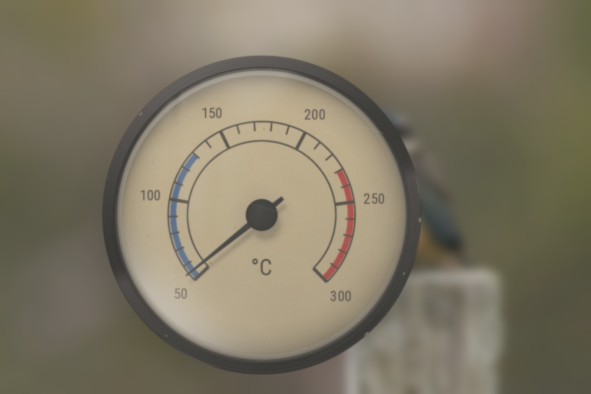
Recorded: 55 °C
